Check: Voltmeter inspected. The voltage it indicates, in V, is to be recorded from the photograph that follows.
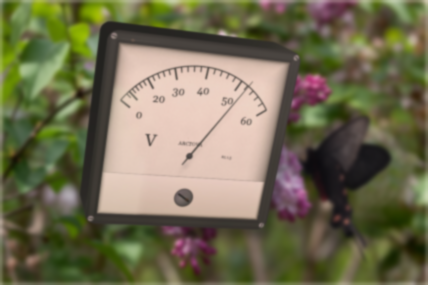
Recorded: 52 V
